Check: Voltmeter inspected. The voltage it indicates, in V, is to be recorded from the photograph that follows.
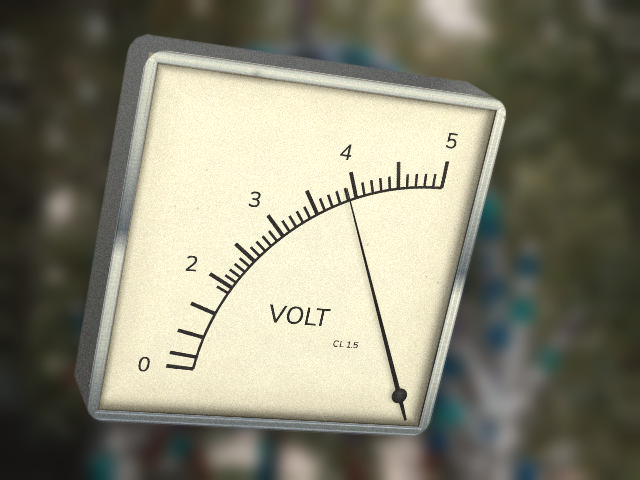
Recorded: 3.9 V
